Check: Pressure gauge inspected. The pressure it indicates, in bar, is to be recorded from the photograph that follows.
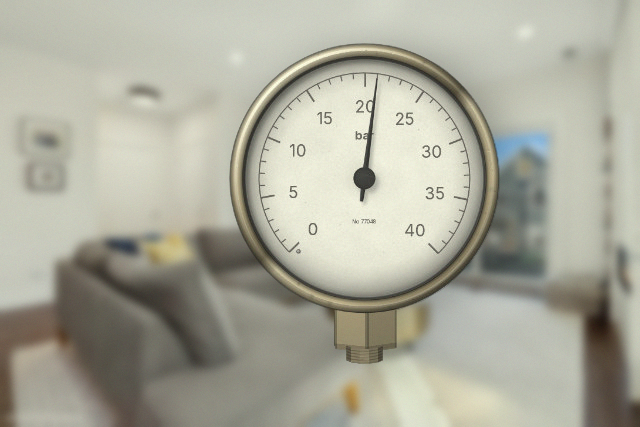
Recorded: 21 bar
